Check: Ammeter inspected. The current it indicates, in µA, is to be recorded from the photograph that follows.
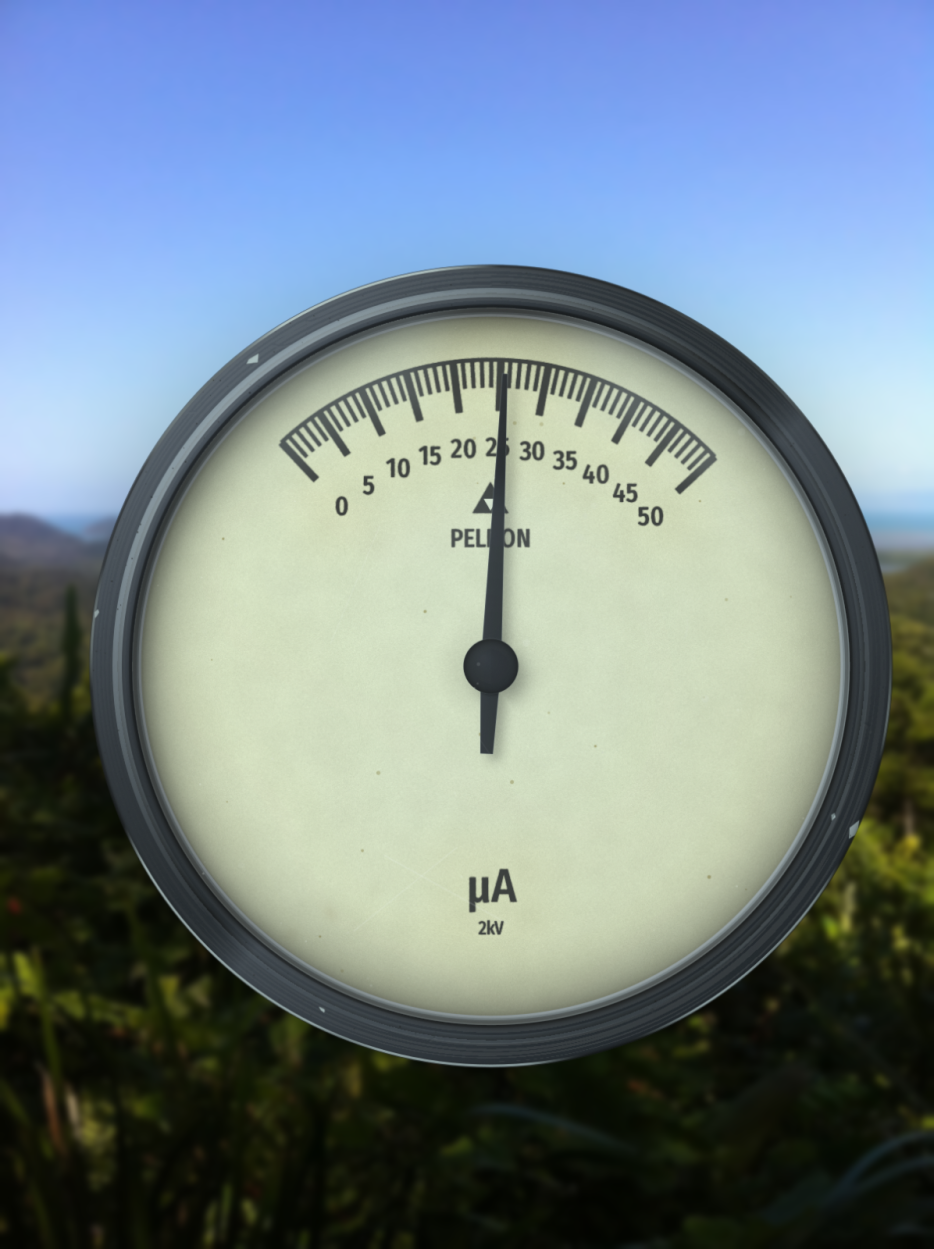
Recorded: 25.5 µA
